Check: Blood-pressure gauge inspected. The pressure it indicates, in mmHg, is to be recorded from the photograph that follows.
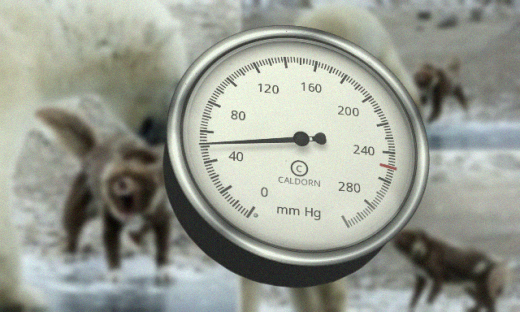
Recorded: 50 mmHg
